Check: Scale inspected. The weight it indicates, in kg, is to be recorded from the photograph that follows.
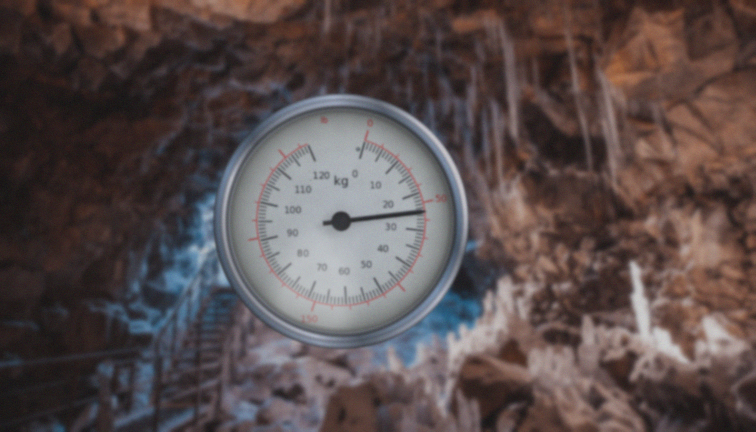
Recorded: 25 kg
